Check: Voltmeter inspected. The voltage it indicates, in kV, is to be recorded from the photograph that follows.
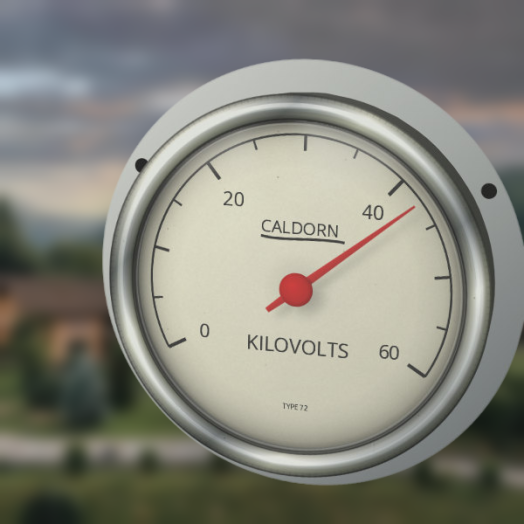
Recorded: 42.5 kV
